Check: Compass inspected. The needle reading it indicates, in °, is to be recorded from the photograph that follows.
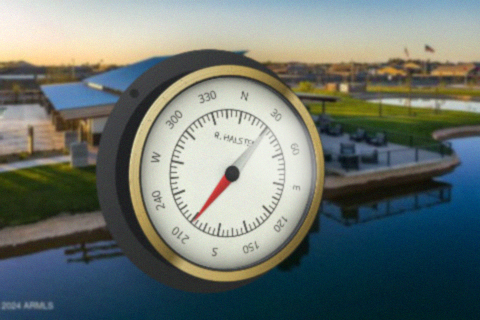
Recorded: 210 °
